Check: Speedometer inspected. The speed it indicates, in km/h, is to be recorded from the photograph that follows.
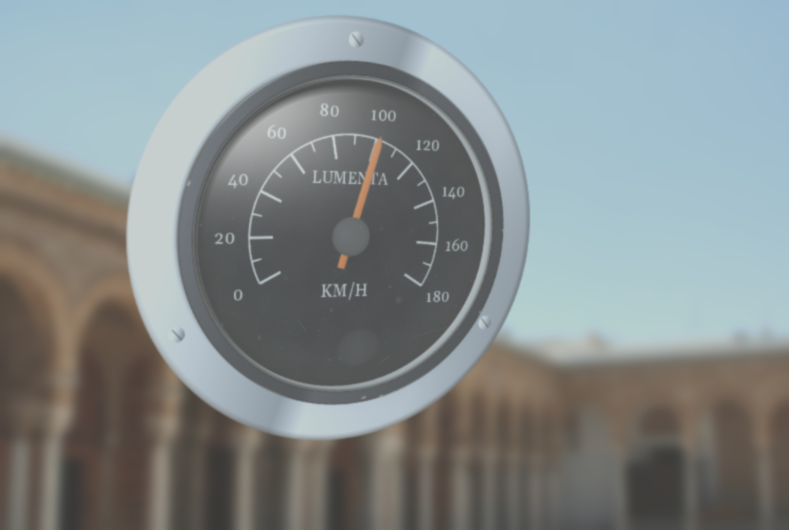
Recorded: 100 km/h
